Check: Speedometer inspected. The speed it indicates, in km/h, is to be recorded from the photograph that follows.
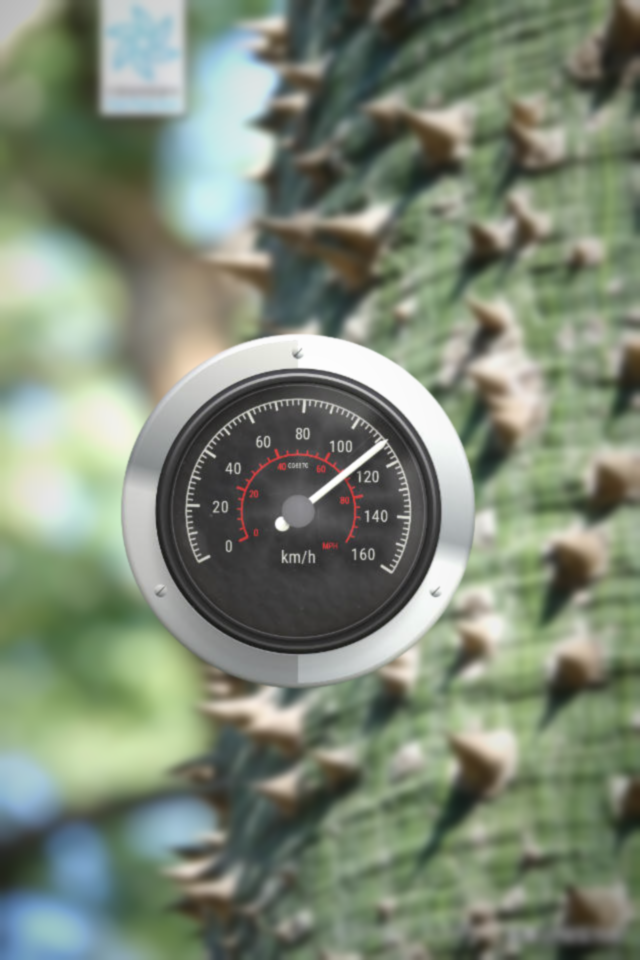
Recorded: 112 km/h
